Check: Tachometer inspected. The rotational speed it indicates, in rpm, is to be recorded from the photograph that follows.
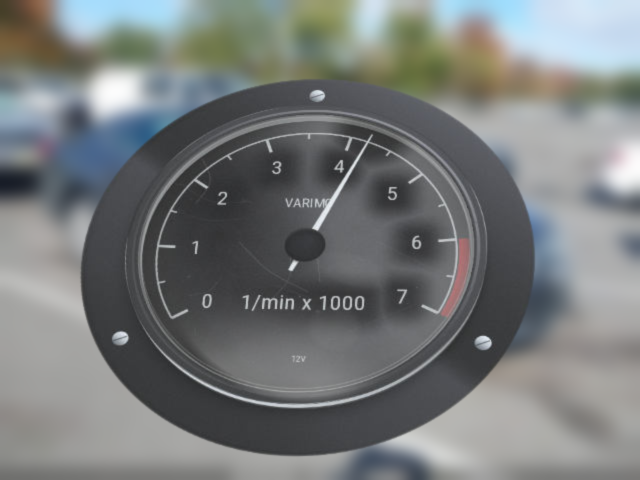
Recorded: 4250 rpm
